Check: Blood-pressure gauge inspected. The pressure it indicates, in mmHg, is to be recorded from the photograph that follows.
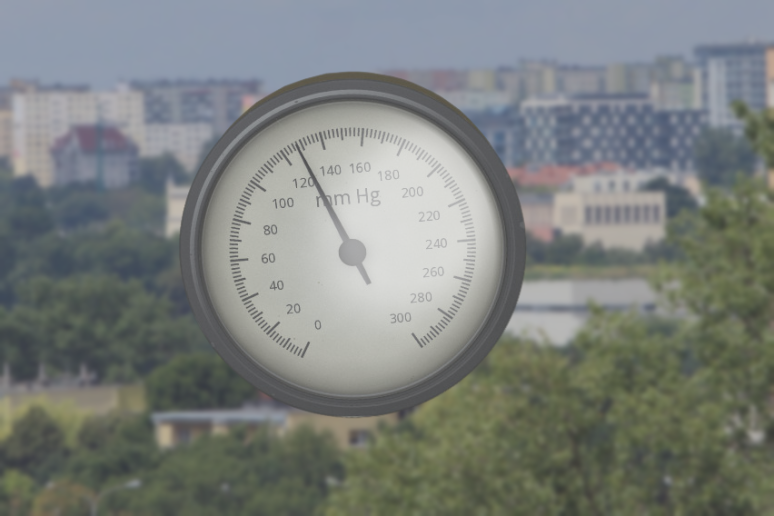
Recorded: 128 mmHg
